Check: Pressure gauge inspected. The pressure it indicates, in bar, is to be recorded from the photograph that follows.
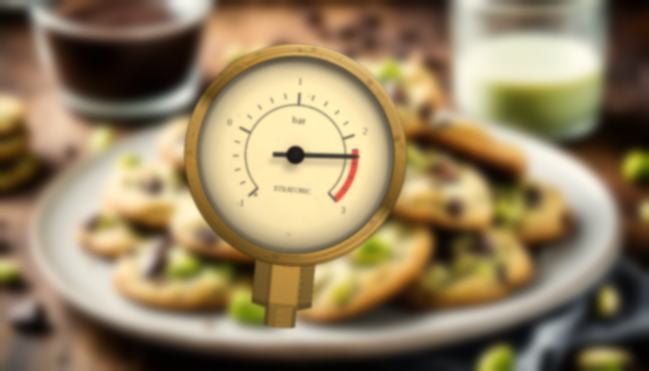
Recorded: 2.3 bar
